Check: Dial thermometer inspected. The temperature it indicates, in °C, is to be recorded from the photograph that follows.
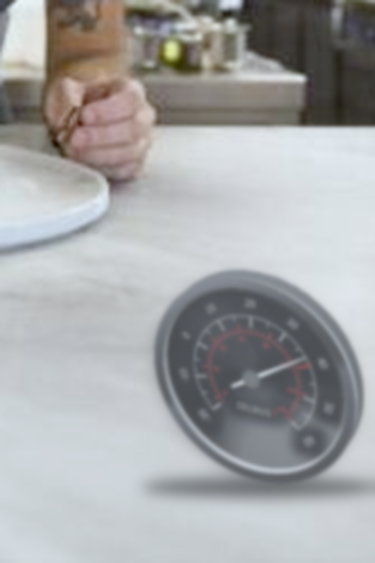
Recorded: 37.5 °C
